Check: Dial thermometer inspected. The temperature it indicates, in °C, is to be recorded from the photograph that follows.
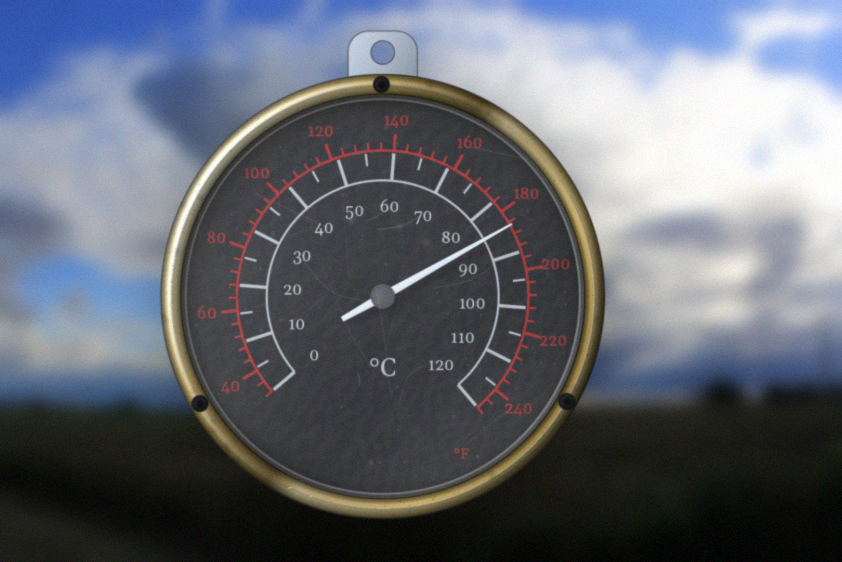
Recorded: 85 °C
